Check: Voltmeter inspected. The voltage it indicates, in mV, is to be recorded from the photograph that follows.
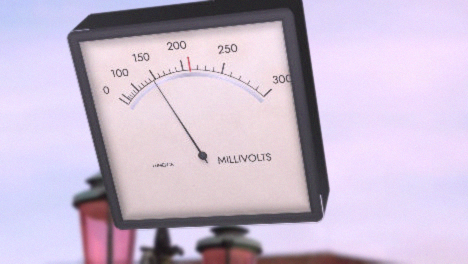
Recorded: 150 mV
